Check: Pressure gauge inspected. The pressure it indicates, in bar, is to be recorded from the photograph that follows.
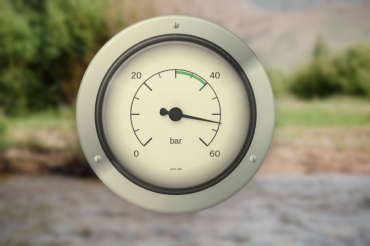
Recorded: 52.5 bar
